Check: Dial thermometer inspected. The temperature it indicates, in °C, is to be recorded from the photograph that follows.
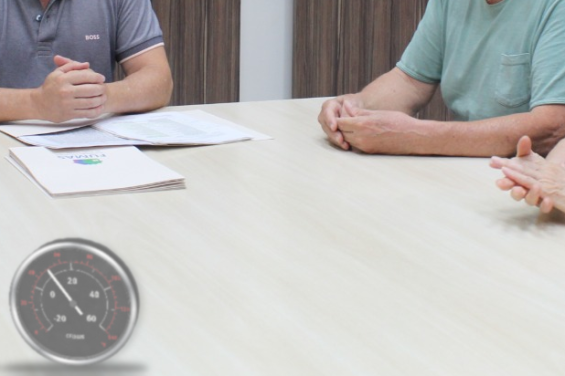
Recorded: 10 °C
